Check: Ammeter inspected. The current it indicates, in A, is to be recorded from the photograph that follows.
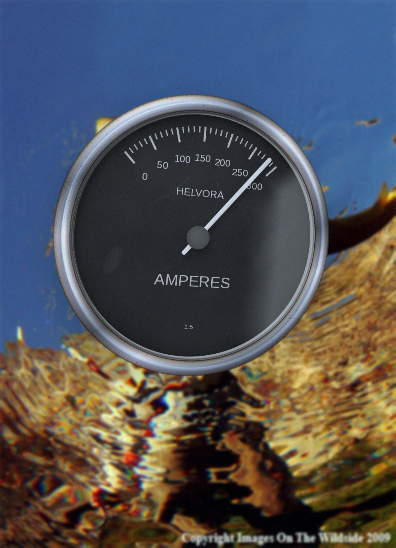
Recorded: 280 A
